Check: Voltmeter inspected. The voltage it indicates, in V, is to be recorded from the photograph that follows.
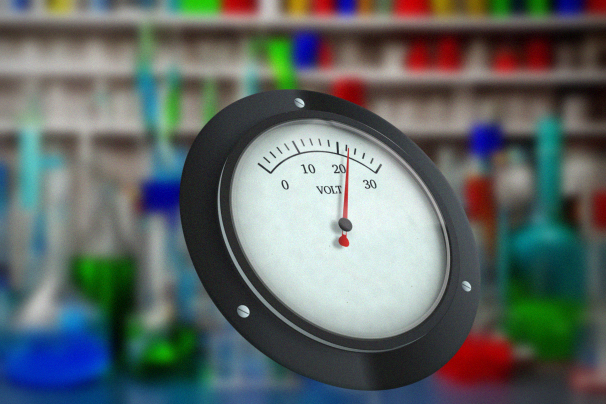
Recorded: 22 V
